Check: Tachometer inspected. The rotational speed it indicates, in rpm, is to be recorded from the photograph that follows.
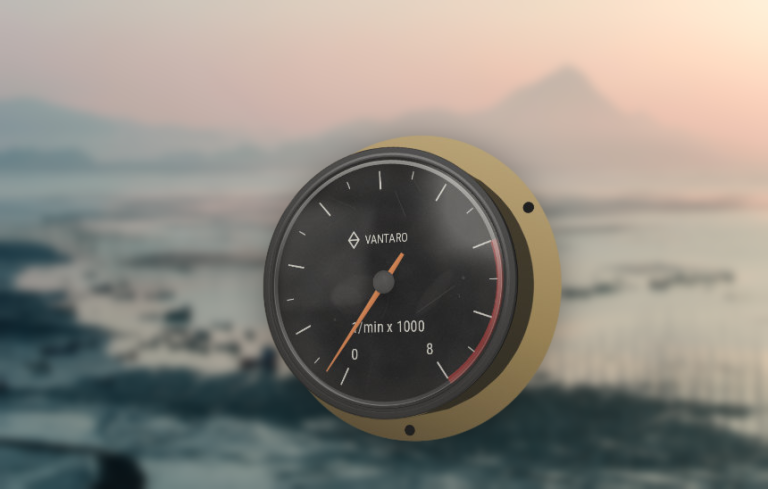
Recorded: 250 rpm
